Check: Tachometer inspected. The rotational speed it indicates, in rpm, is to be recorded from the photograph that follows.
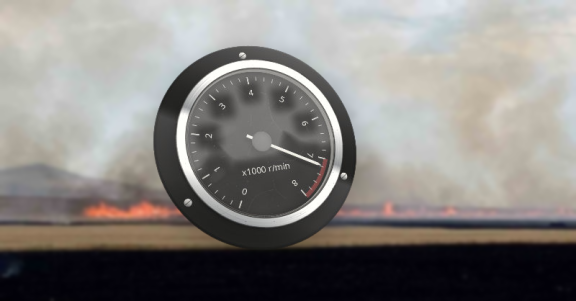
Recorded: 7200 rpm
